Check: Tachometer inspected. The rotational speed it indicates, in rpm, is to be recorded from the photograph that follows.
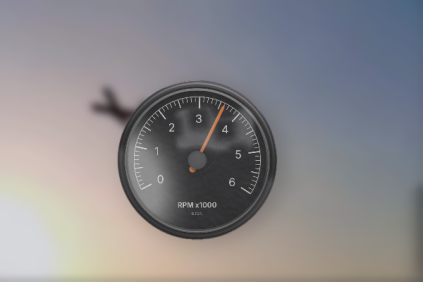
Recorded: 3600 rpm
